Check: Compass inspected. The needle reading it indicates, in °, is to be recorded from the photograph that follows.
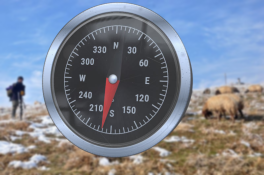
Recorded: 190 °
